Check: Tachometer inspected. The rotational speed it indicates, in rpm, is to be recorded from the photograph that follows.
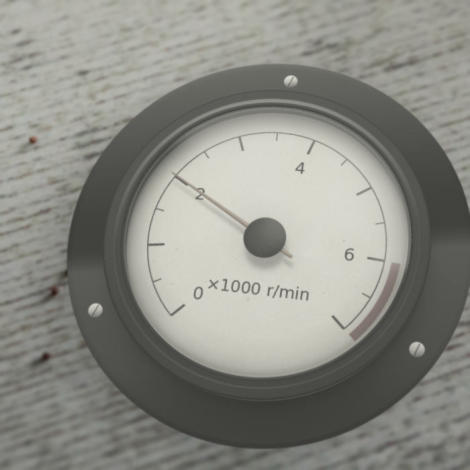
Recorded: 2000 rpm
